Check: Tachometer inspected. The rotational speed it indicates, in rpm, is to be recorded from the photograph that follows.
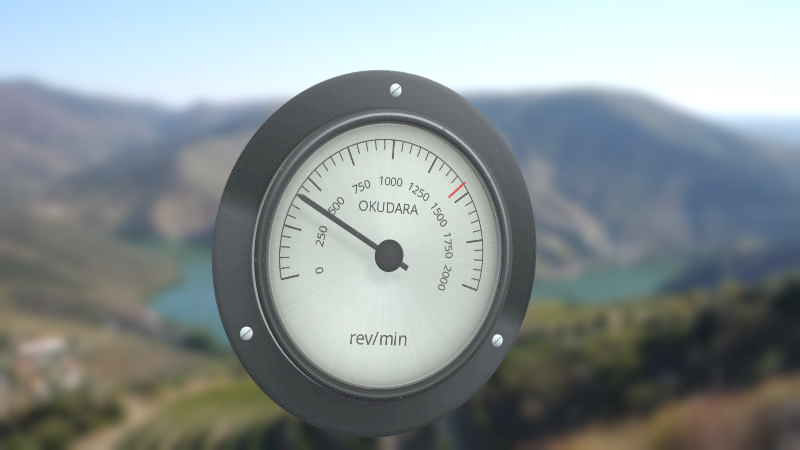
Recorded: 400 rpm
